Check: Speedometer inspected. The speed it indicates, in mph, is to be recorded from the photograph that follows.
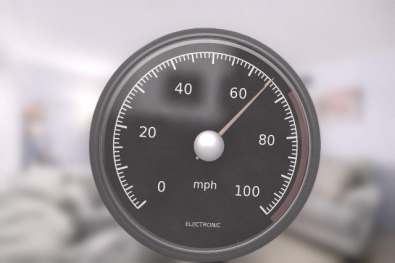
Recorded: 65 mph
